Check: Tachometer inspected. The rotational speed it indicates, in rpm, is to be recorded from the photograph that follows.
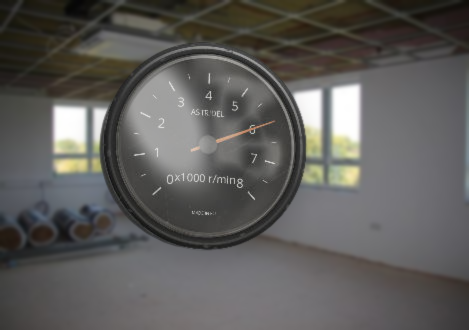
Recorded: 6000 rpm
